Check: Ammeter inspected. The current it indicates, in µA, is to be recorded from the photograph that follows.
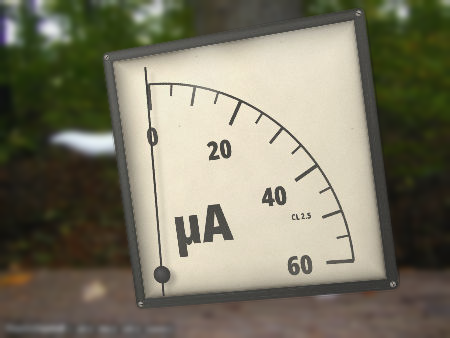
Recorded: 0 µA
